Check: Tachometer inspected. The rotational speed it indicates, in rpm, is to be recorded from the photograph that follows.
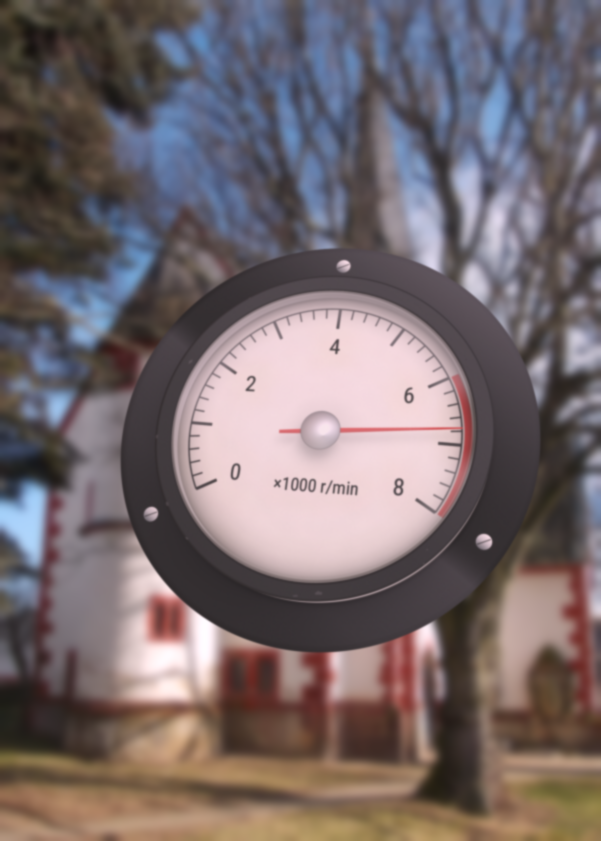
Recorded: 6800 rpm
